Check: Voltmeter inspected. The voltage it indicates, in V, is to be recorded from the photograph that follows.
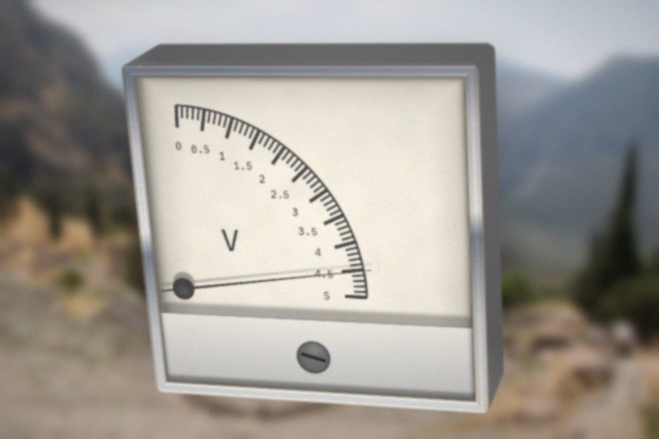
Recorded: 4.5 V
